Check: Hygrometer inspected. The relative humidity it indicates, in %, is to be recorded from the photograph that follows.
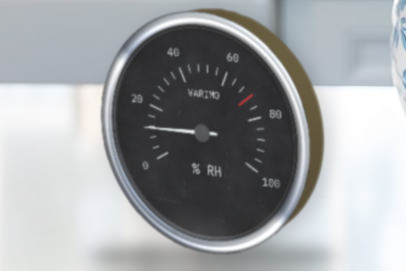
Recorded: 12 %
